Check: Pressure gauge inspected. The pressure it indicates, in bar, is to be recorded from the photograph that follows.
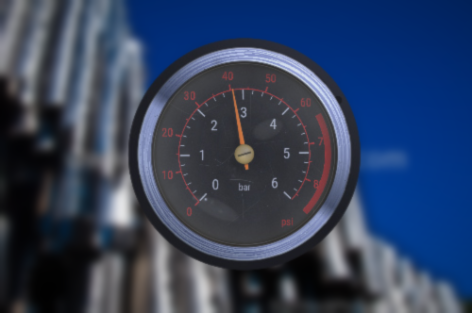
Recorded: 2.8 bar
